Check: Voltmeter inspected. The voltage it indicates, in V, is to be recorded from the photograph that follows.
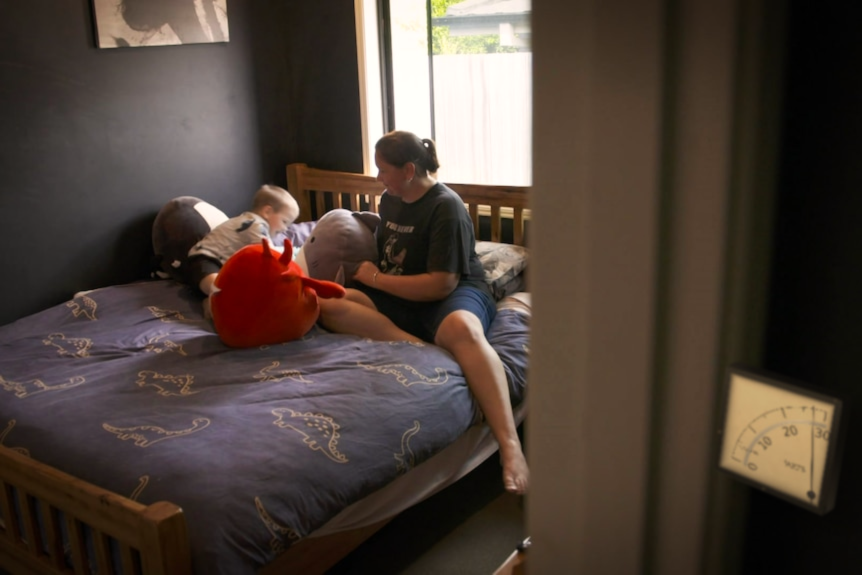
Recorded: 27.5 V
